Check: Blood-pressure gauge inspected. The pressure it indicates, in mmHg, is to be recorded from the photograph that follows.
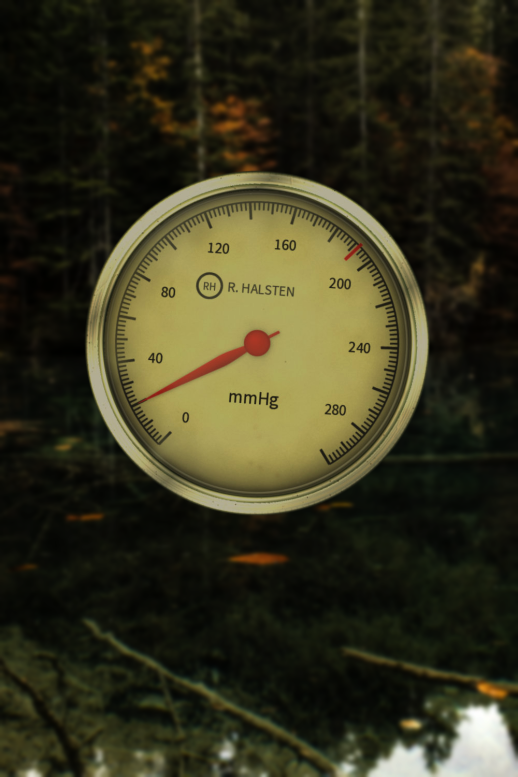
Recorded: 20 mmHg
